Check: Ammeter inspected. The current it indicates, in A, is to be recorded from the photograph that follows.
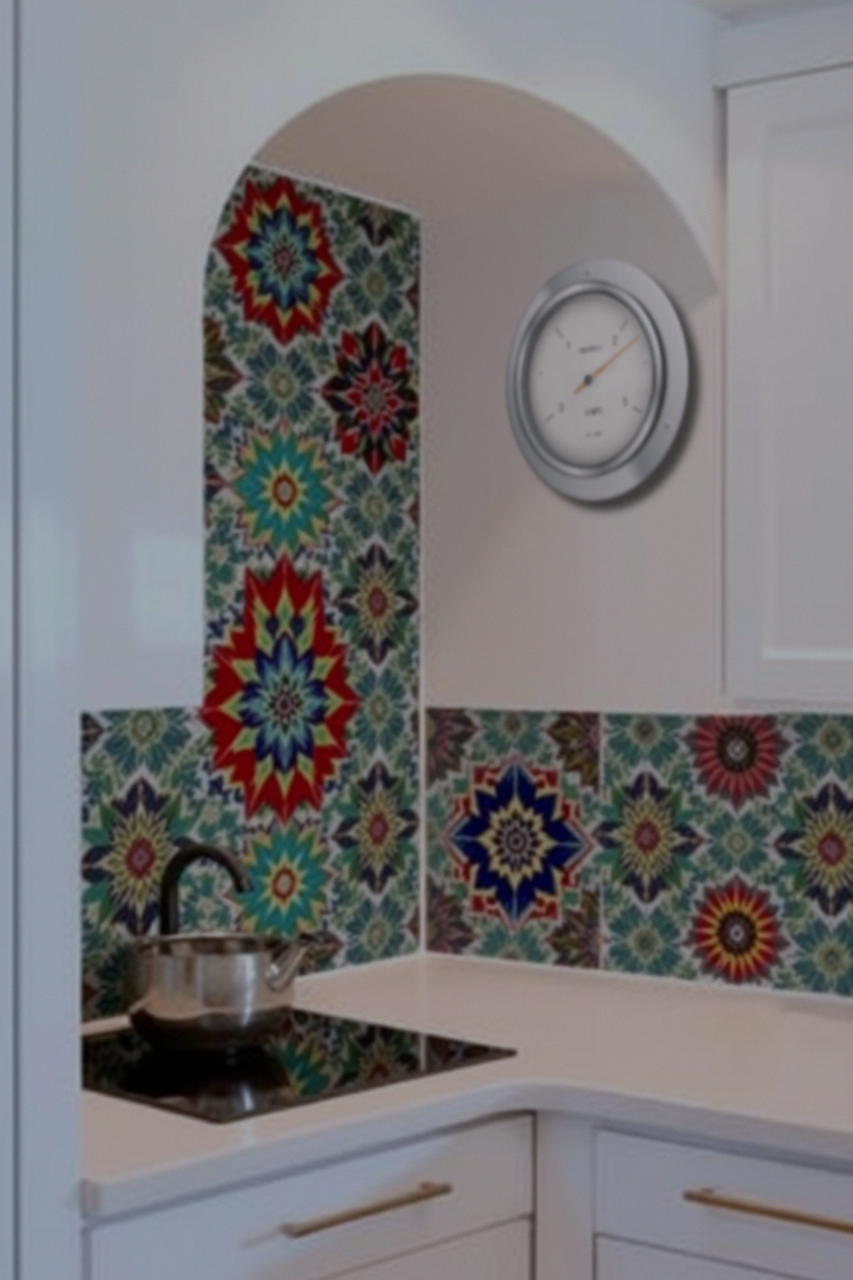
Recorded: 2.25 A
